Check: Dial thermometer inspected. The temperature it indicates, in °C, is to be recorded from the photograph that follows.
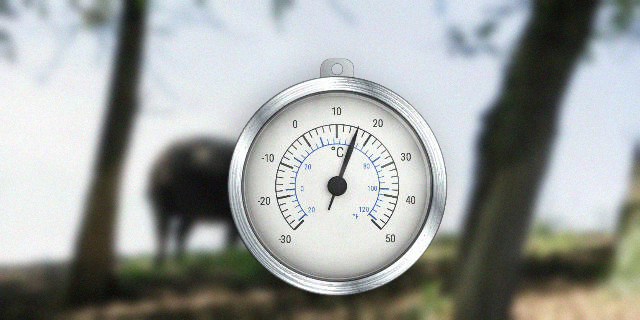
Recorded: 16 °C
